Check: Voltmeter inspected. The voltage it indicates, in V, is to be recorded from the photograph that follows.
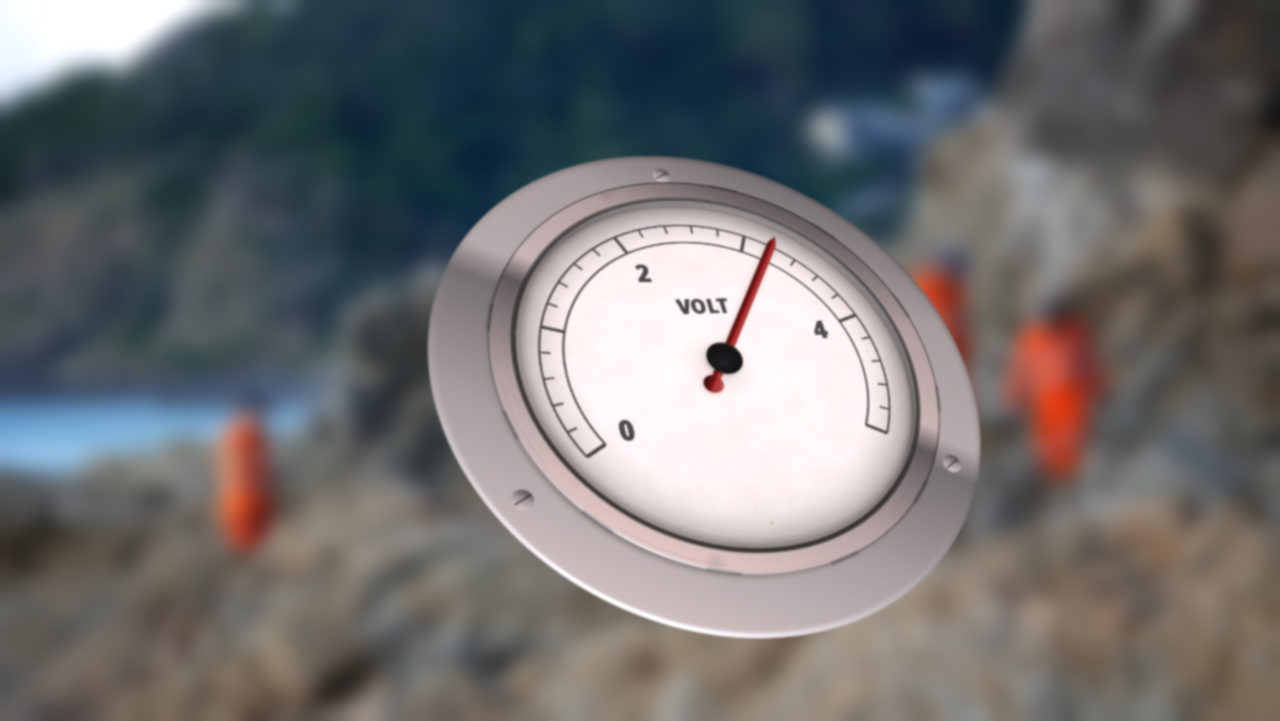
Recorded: 3.2 V
